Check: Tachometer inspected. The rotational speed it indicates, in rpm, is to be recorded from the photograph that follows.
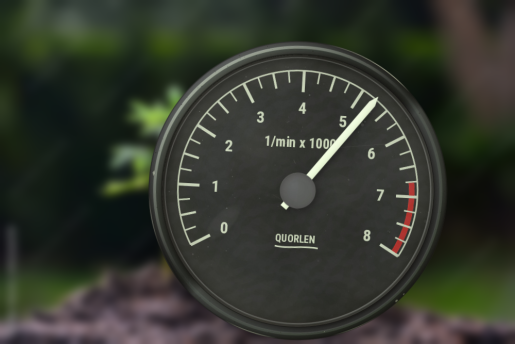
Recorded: 5250 rpm
